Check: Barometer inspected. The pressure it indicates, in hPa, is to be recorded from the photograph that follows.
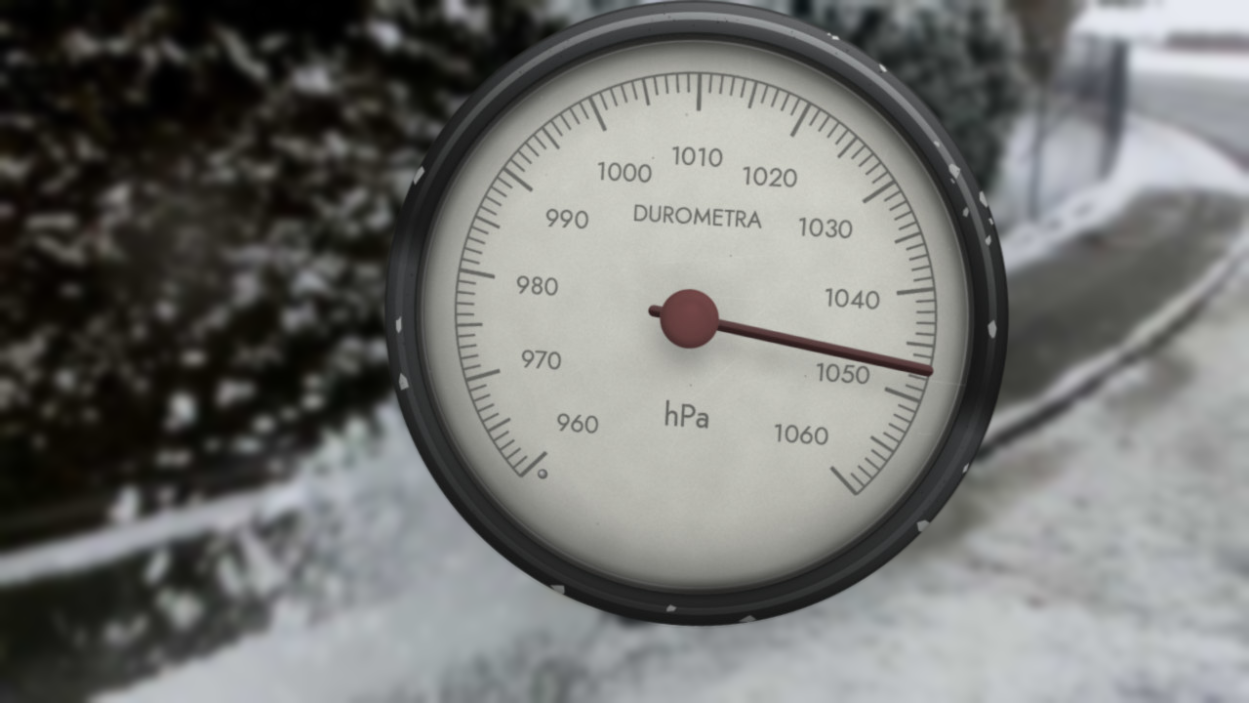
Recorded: 1047 hPa
